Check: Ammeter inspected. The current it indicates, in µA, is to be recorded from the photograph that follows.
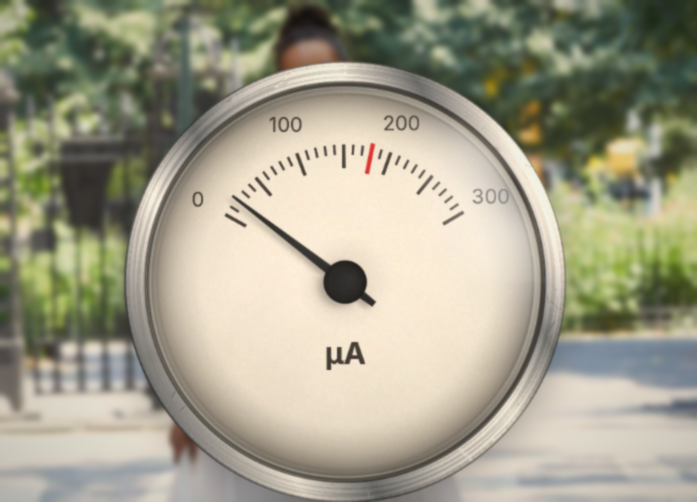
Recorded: 20 µA
